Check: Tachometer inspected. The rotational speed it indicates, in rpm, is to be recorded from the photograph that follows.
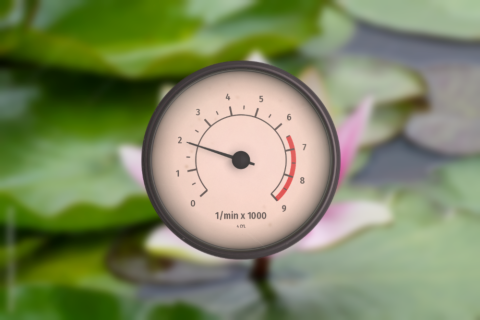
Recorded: 2000 rpm
